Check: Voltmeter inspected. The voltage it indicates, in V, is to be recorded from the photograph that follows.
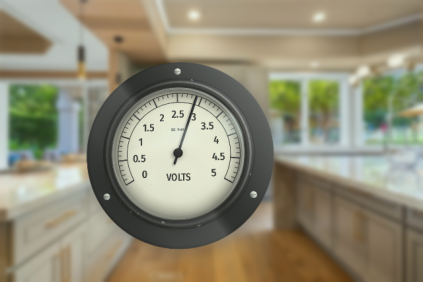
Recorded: 2.9 V
